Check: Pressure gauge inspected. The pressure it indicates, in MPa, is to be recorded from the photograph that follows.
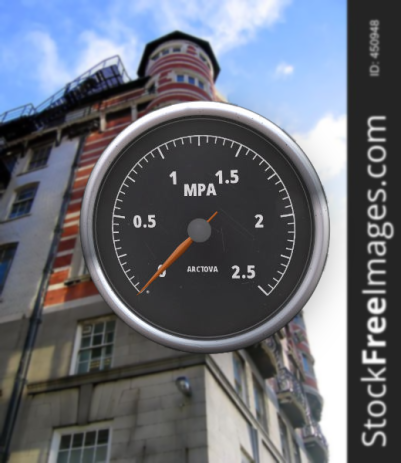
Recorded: 0 MPa
